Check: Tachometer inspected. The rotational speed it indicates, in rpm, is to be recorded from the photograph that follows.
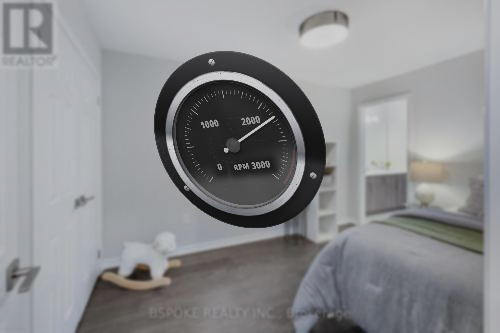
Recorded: 2200 rpm
